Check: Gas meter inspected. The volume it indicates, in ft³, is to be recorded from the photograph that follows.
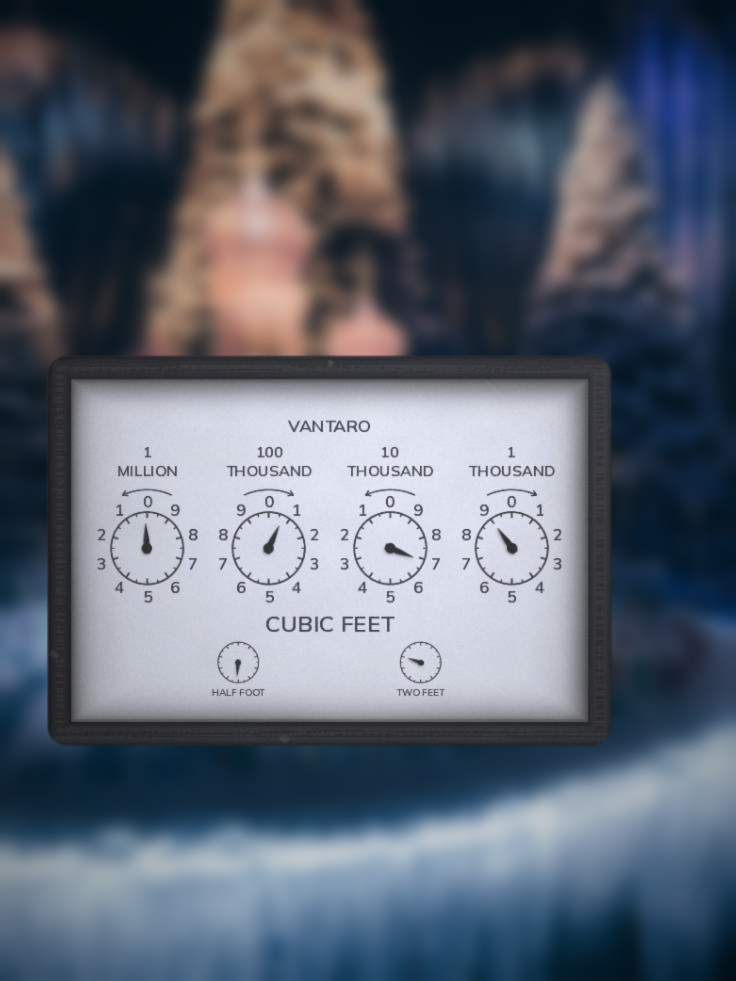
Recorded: 6900 ft³
